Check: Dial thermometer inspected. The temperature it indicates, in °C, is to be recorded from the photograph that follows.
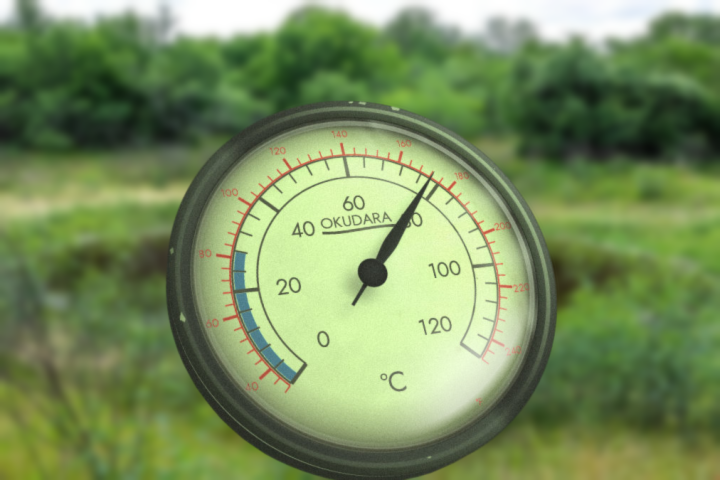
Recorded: 78 °C
